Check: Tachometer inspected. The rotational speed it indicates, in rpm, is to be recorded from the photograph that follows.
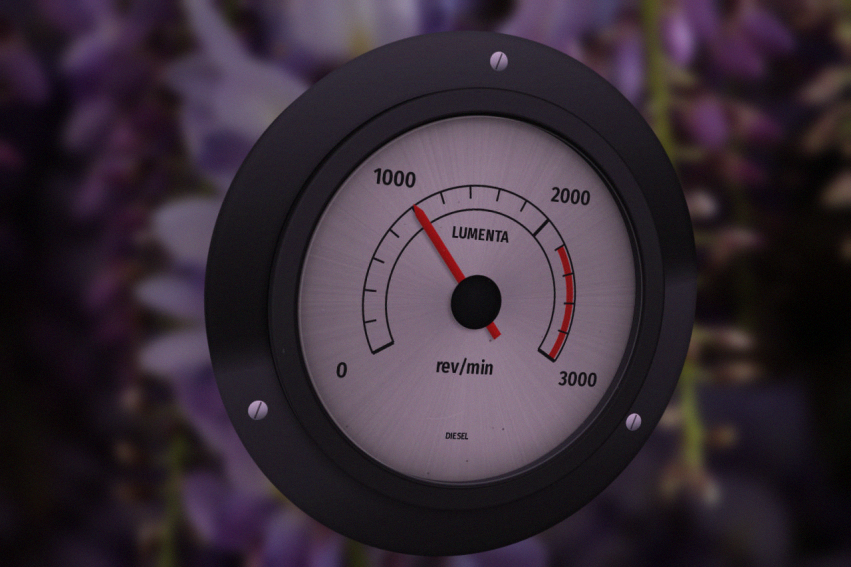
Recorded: 1000 rpm
